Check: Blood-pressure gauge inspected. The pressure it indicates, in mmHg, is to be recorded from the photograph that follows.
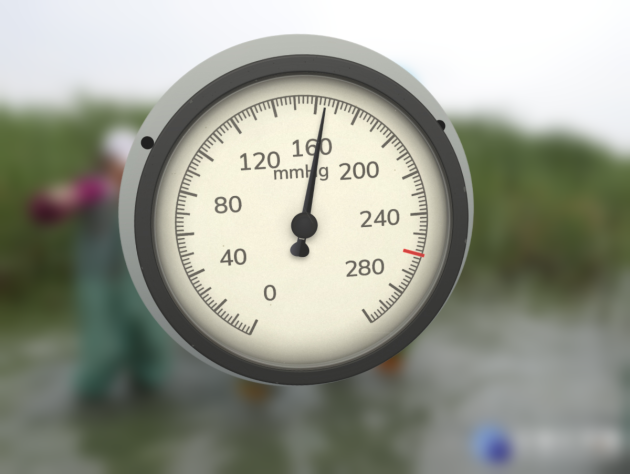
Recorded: 164 mmHg
